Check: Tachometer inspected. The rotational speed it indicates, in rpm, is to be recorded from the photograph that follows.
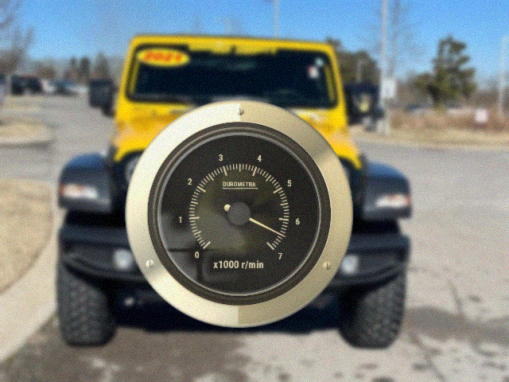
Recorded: 6500 rpm
